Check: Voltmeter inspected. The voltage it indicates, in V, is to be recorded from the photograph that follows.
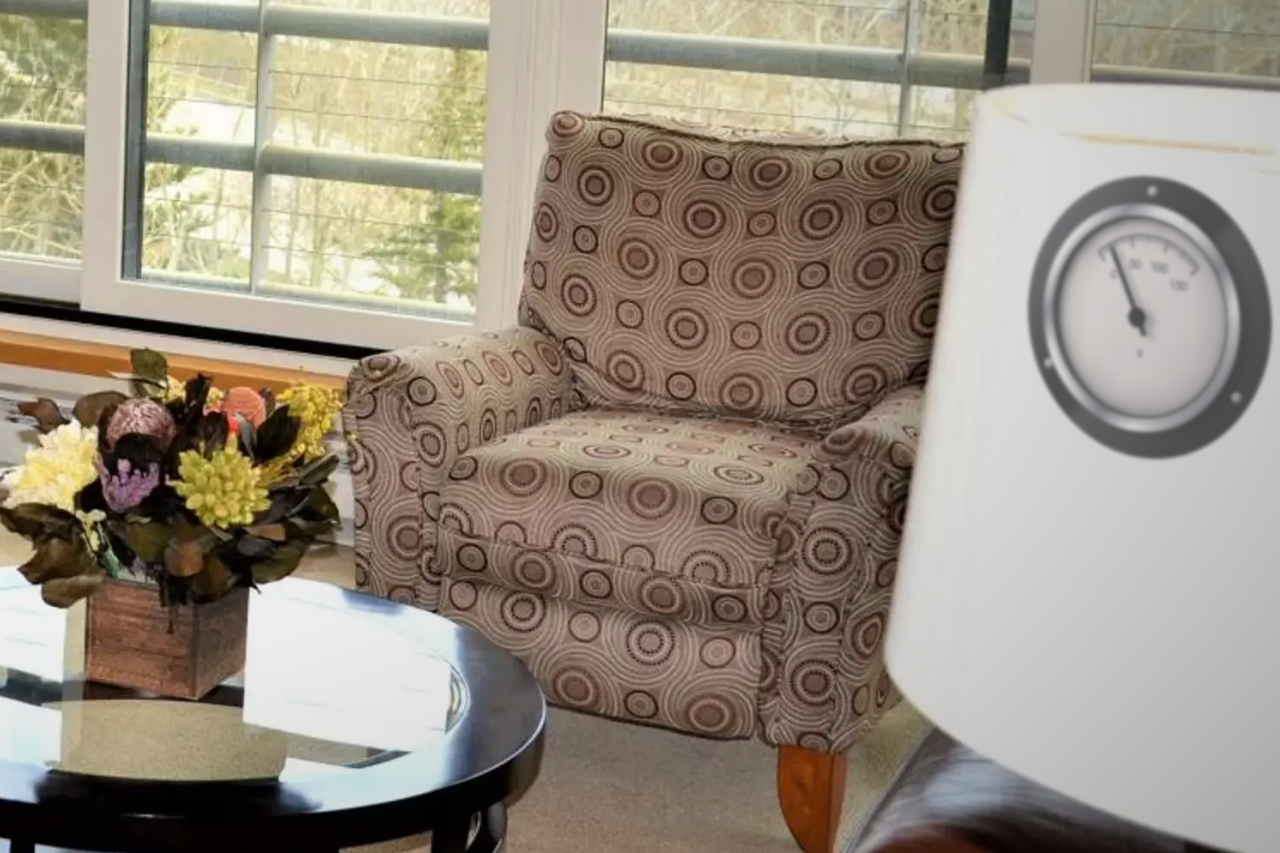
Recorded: 25 V
